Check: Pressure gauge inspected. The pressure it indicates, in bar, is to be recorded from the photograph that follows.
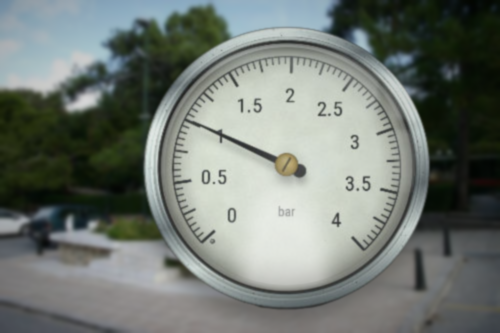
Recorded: 1 bar
